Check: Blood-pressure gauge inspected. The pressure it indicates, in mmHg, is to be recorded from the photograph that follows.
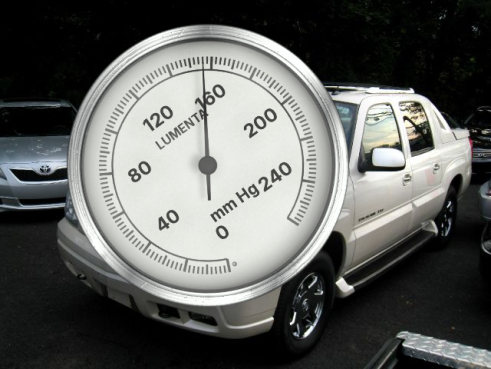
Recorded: 156 mmHg
